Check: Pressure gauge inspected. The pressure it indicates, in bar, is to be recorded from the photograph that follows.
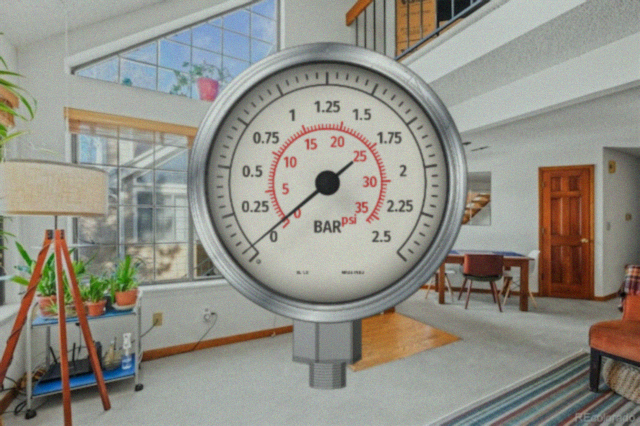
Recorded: 0.05 bar
